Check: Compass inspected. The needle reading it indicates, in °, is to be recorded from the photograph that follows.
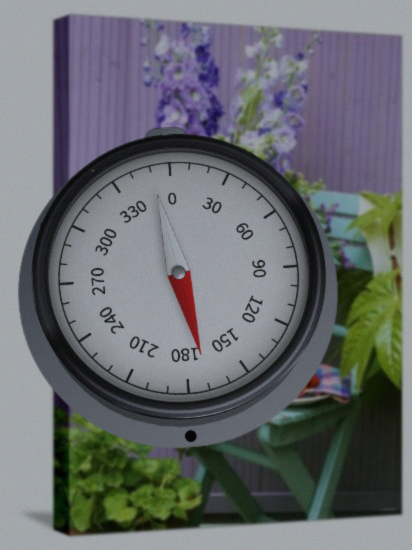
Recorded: 170 °
